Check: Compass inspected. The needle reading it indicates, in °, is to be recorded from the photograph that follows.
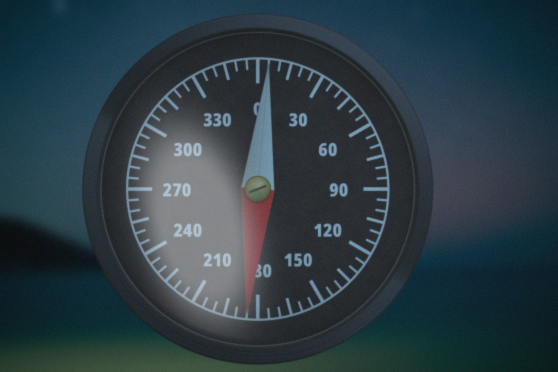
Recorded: 185 °
